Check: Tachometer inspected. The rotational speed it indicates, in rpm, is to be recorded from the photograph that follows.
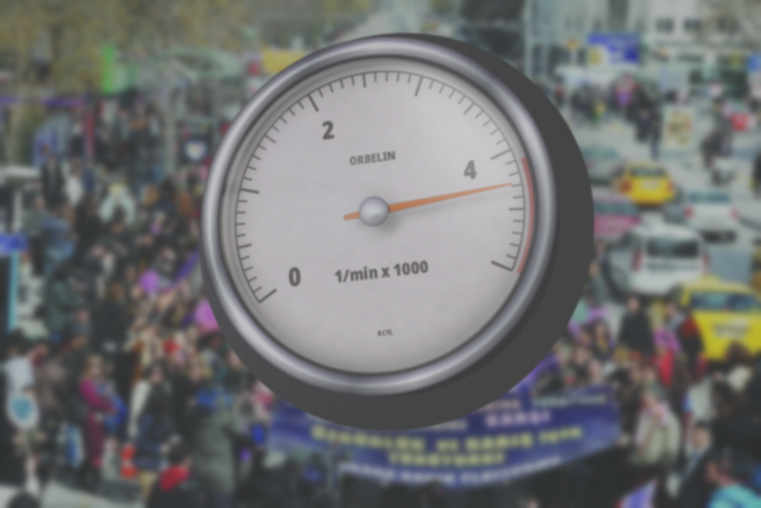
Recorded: 4300 rpm
